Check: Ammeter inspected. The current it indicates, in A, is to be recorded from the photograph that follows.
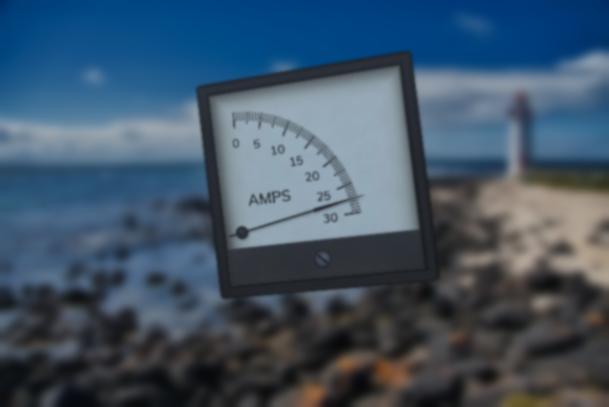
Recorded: 27.5 A
